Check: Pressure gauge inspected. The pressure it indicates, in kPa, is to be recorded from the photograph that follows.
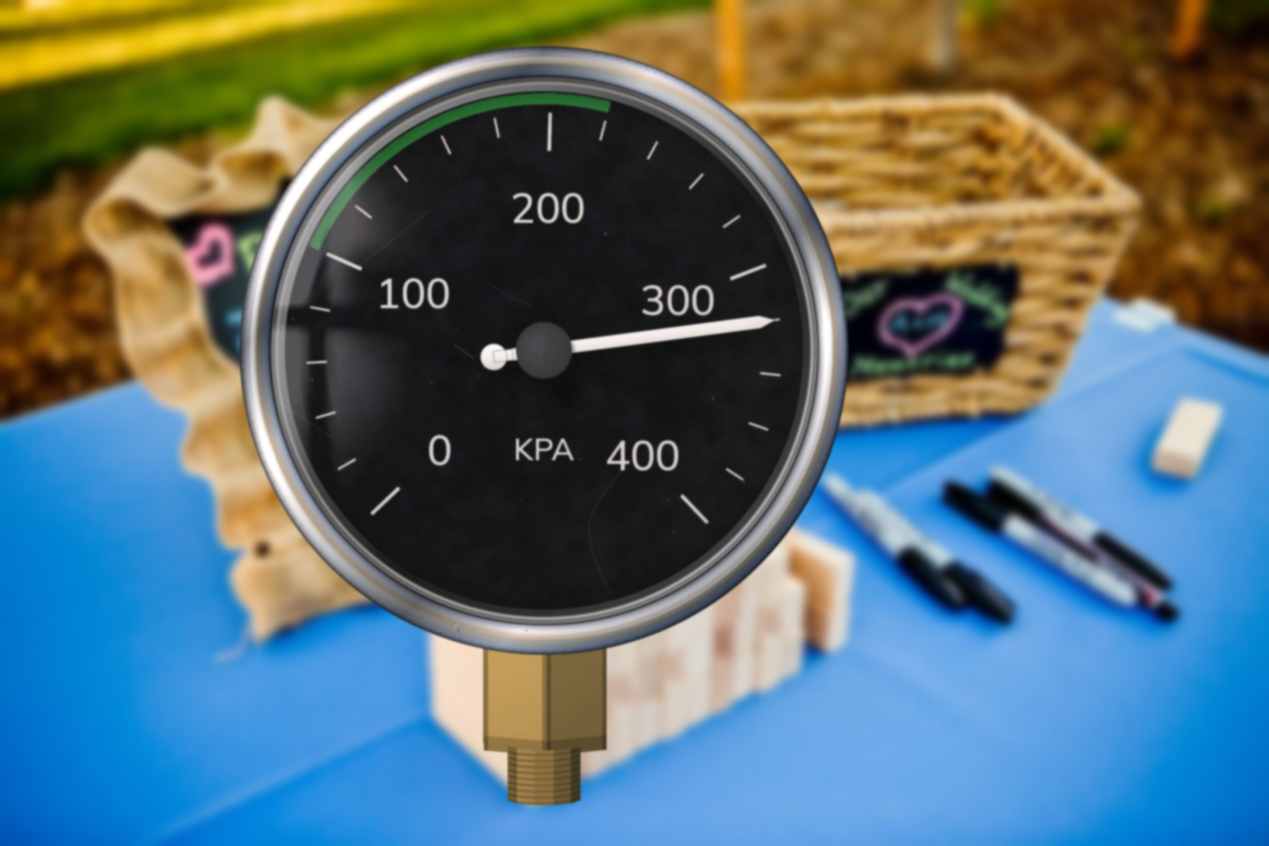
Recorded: 320 kPa
